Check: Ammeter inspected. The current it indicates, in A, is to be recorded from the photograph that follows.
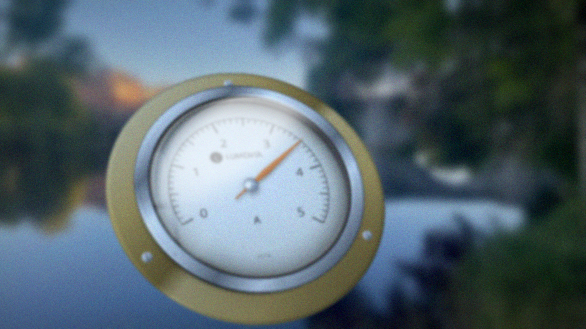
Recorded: 3.5 A
